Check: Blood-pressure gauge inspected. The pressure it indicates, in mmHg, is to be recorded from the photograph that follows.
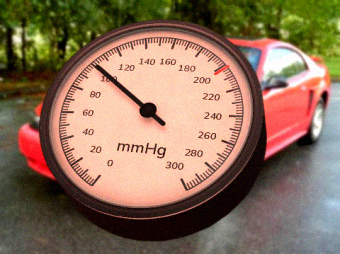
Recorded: 100 mmHg
